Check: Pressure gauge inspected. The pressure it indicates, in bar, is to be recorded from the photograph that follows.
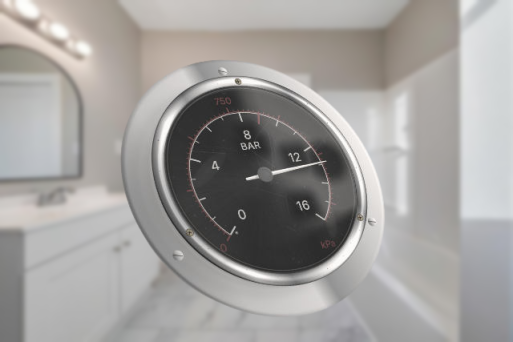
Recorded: 13 bar
